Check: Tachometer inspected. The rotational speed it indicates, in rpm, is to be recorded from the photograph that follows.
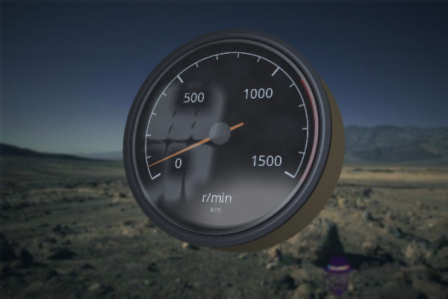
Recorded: 50 rpm
